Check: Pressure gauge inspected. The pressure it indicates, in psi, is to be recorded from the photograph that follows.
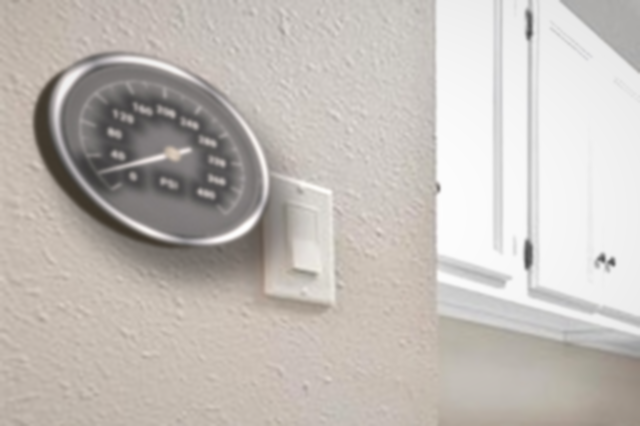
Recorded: 20 psi
